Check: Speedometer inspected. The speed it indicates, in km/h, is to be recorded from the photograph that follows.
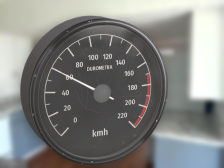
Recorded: 60 km/h
